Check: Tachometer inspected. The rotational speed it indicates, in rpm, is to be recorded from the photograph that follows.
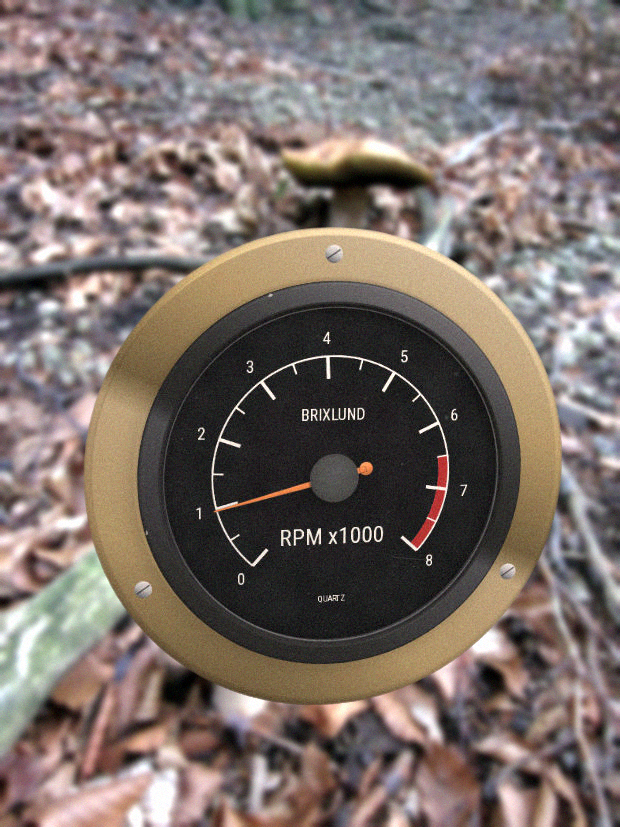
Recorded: 1000 rpm
